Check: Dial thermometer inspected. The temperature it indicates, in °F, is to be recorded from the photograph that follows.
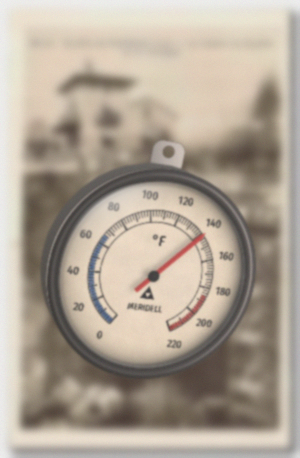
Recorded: 140 °F
